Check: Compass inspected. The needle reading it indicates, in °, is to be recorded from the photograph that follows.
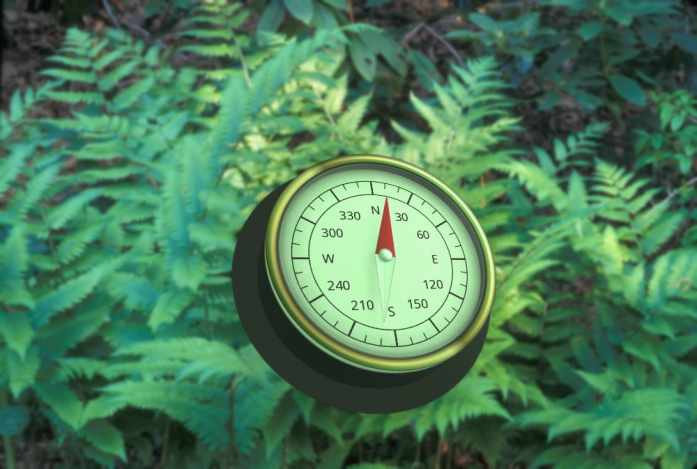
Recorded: 10 °
